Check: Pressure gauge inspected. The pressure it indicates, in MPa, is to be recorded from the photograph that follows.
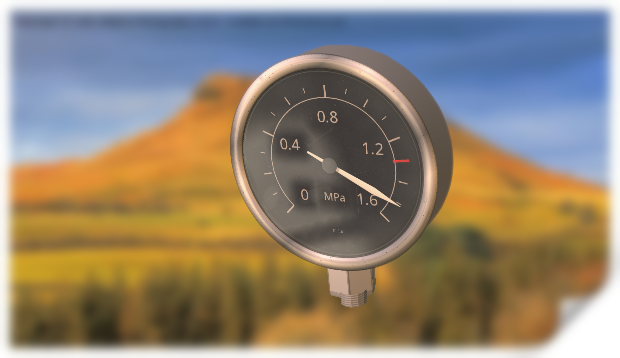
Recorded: 1.5 MPa
